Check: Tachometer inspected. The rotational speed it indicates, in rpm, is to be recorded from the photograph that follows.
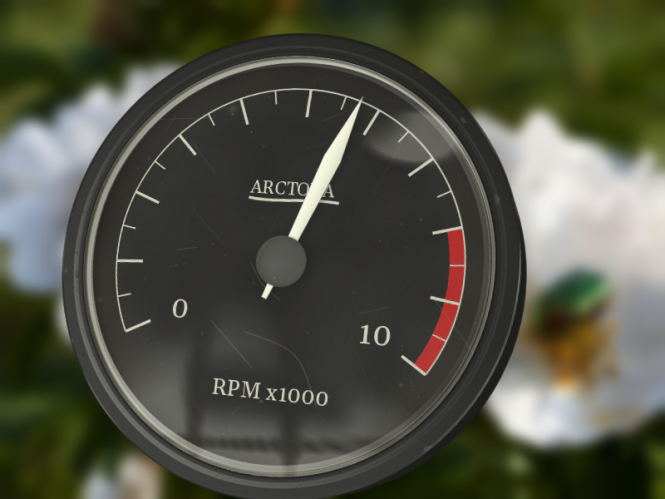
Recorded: 5750 rpm
